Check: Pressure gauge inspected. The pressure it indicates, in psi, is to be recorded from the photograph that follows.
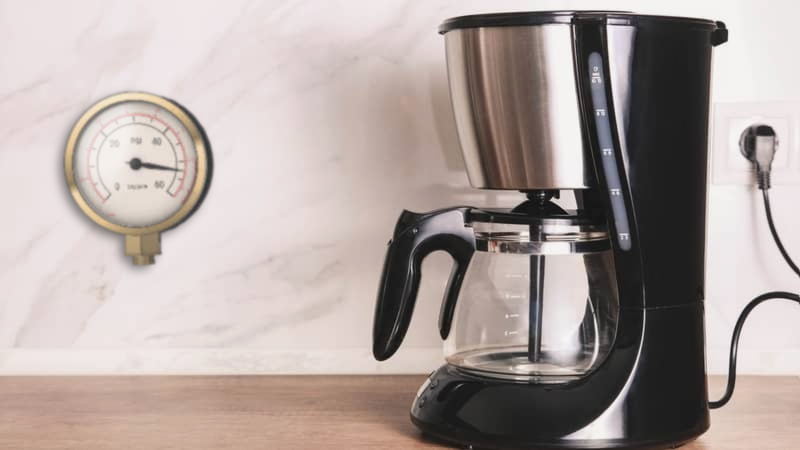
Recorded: 52.5 psi
